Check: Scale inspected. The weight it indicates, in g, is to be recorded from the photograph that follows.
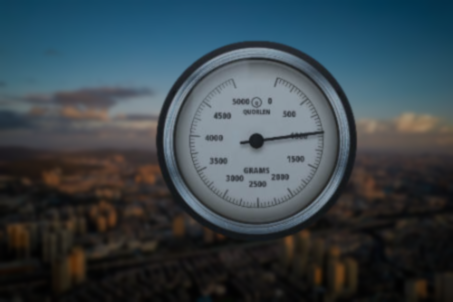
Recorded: 1000 g
